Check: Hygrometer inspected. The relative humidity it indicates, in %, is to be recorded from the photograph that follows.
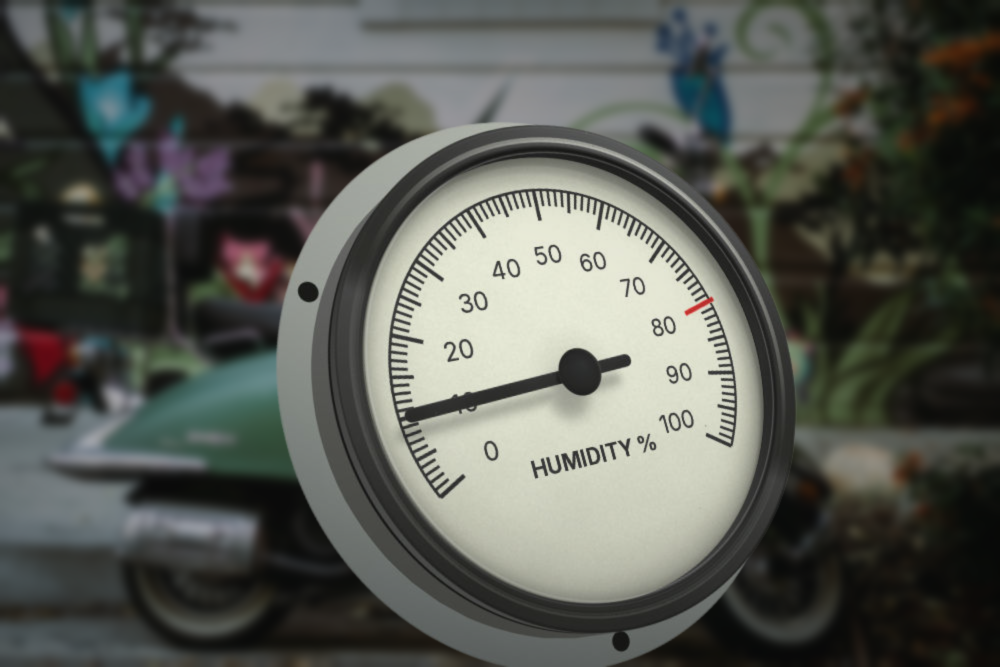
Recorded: 10 %
